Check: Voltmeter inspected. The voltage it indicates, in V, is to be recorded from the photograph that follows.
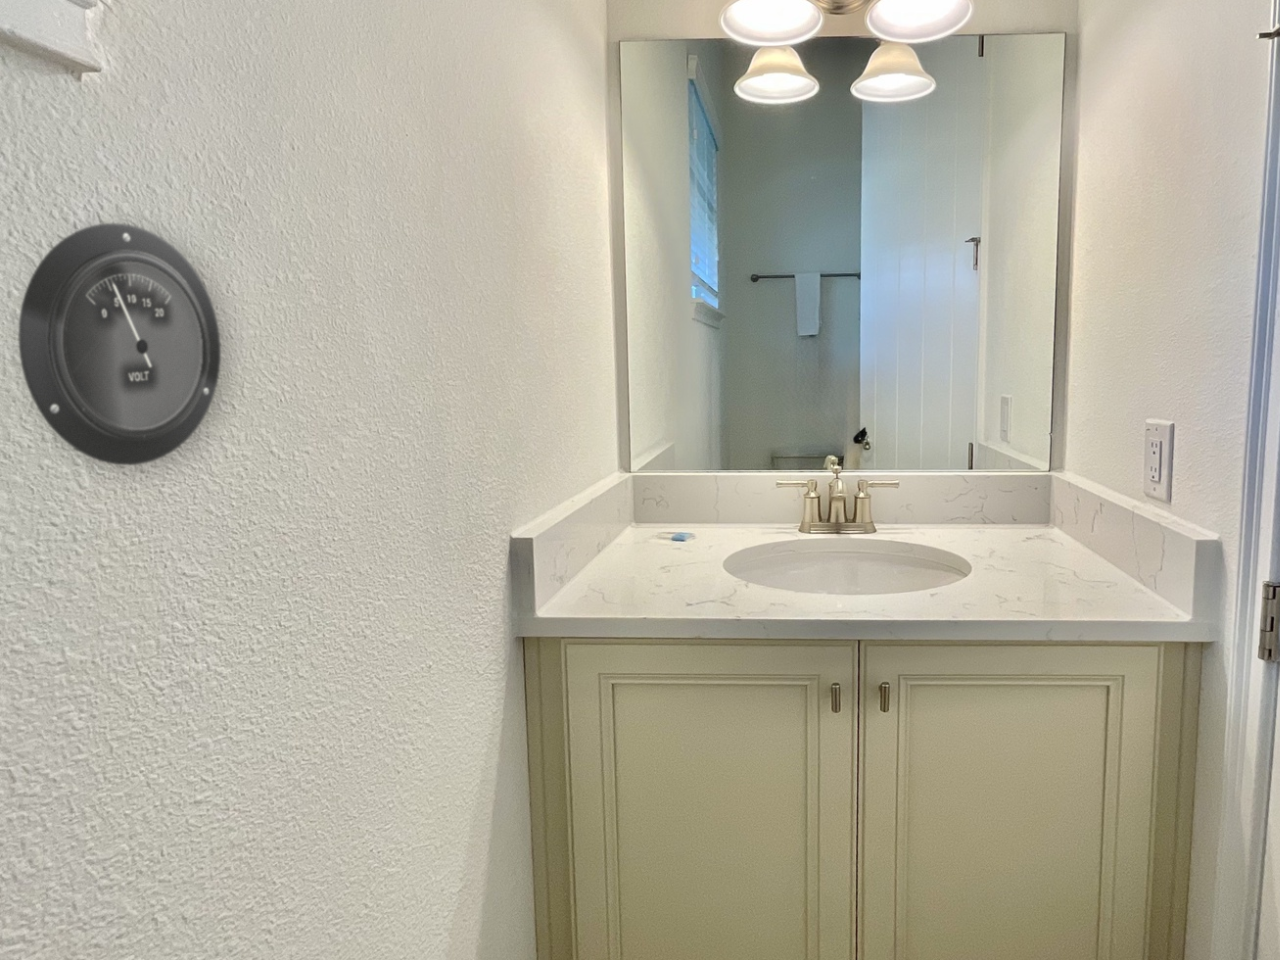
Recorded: 5 V
